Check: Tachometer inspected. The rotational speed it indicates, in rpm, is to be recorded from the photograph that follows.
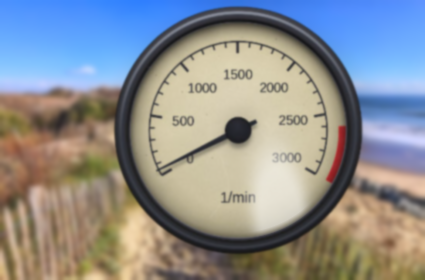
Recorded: 50 rpm
